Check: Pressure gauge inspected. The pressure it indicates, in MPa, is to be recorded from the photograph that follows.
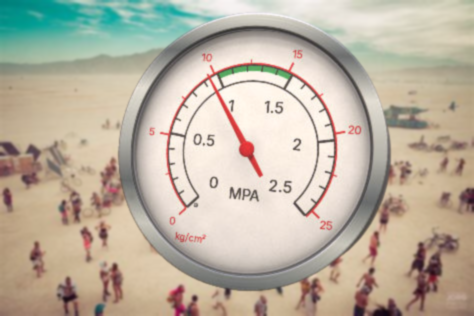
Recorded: 0.95 MPa
